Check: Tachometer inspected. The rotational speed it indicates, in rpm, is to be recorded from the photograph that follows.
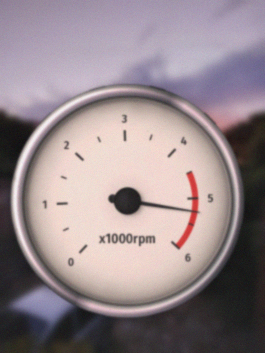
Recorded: 5250 rpm
